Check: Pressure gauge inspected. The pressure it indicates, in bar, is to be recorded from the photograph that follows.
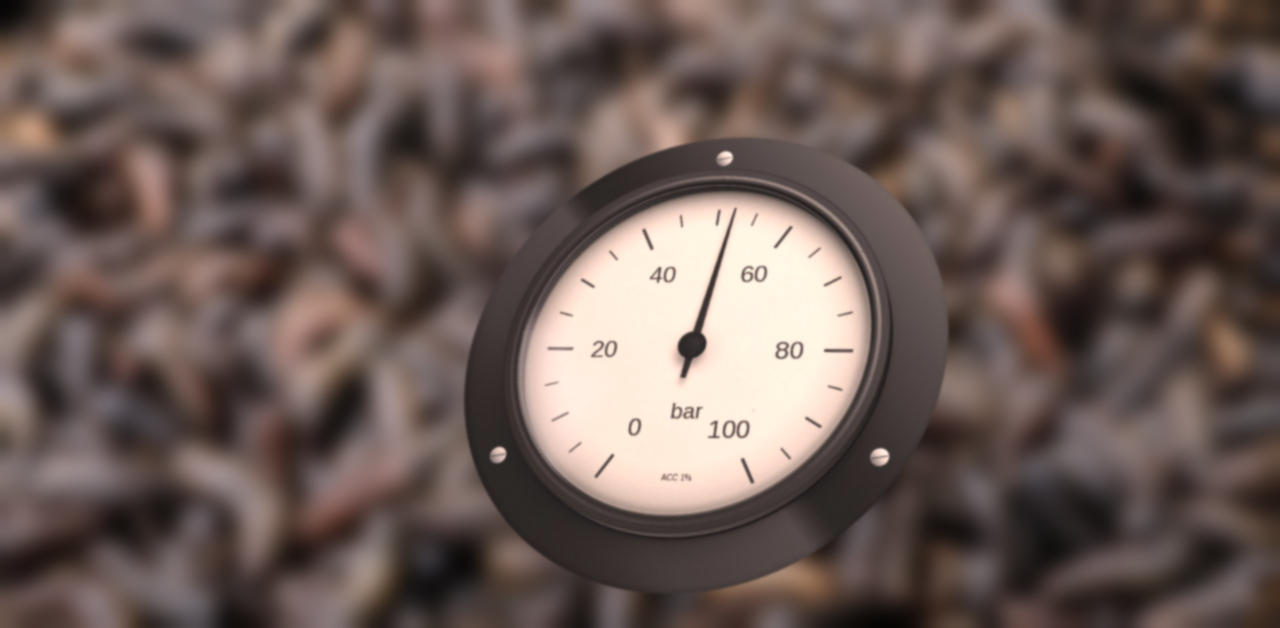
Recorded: 52.5 bar
